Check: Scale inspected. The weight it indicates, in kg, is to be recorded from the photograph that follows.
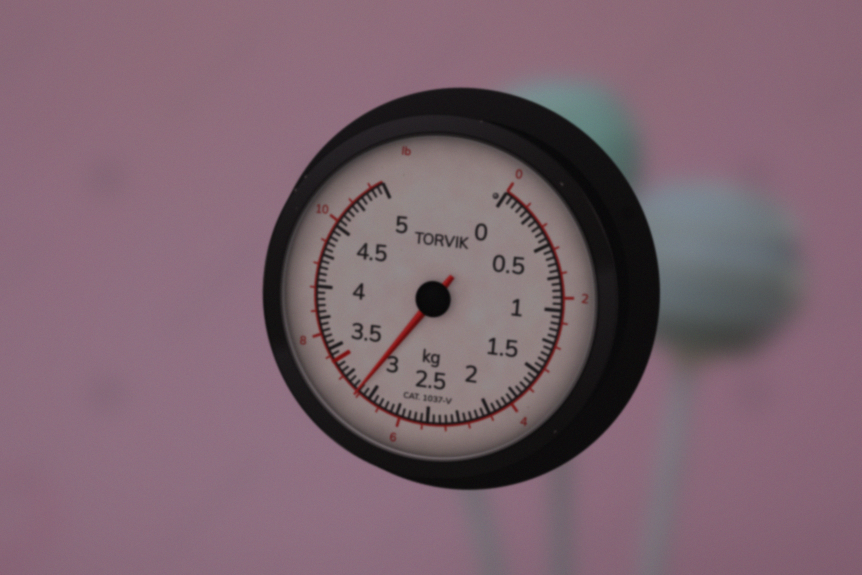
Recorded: 3.1 kg
